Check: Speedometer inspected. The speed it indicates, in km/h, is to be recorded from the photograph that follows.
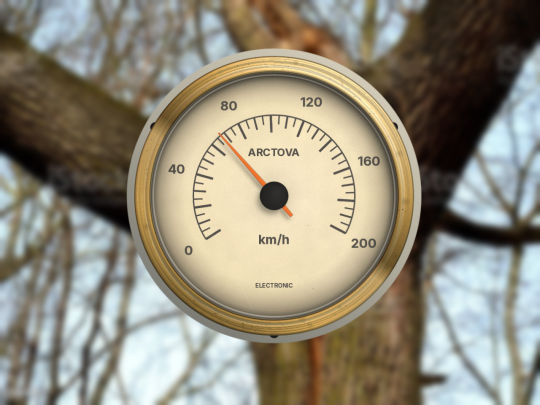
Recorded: 67.5 km/h
